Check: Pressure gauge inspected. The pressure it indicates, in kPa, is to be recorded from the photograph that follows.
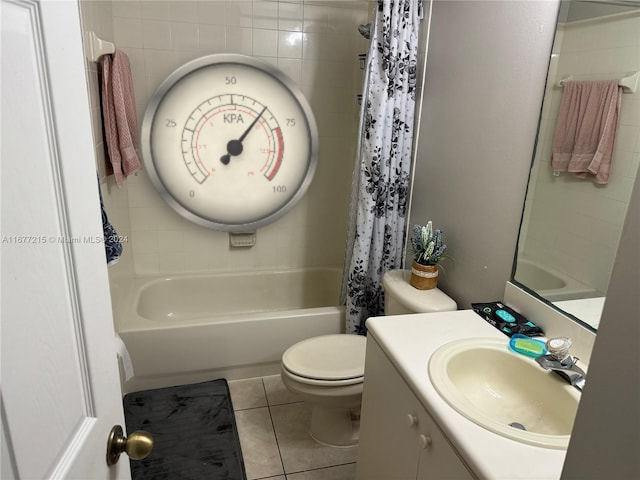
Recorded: 65 kPa
